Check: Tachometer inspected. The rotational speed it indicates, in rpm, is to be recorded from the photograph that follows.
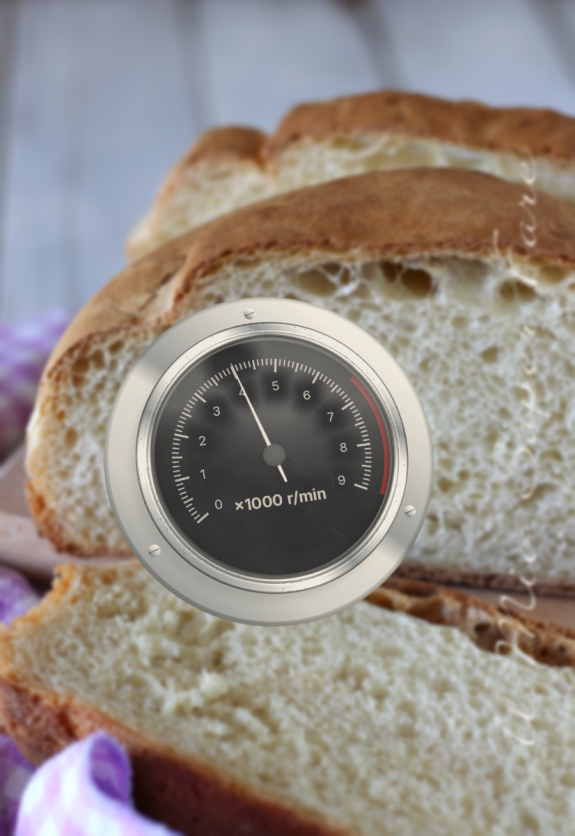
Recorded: 4000 rpm
